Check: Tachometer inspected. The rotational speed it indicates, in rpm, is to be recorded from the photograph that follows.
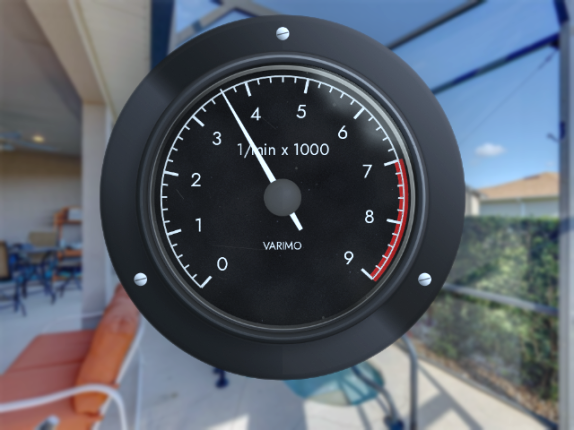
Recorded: 3600 rpm
